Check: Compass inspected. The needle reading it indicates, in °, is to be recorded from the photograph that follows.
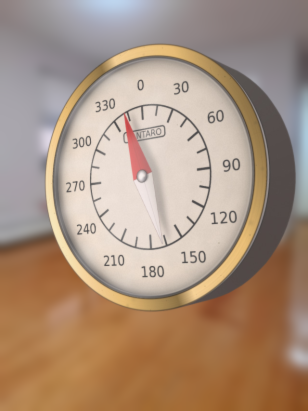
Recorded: 345 °
